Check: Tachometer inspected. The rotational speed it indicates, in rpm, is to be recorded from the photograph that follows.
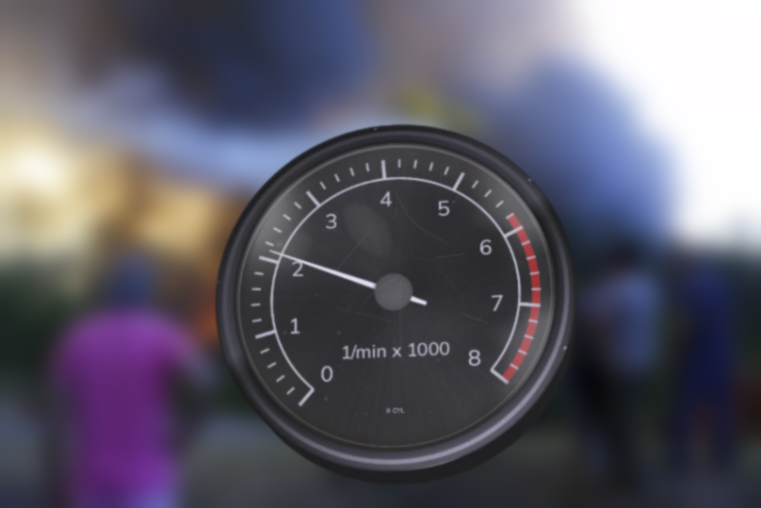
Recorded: 2100 rpm
